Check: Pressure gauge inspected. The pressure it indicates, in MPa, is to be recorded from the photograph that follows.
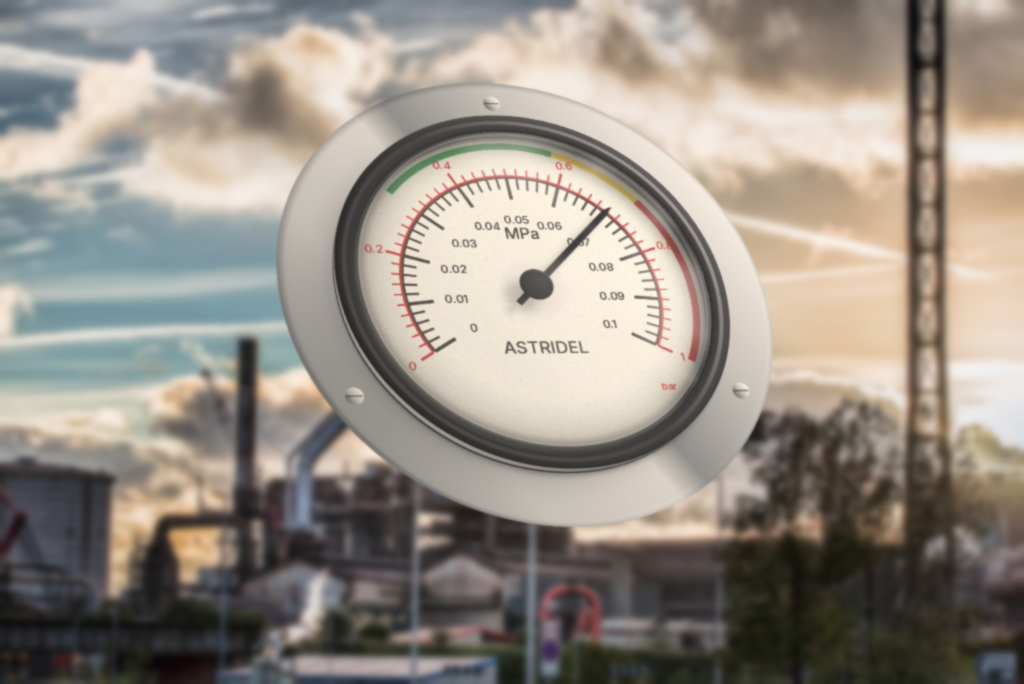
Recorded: 0.07 MPa
